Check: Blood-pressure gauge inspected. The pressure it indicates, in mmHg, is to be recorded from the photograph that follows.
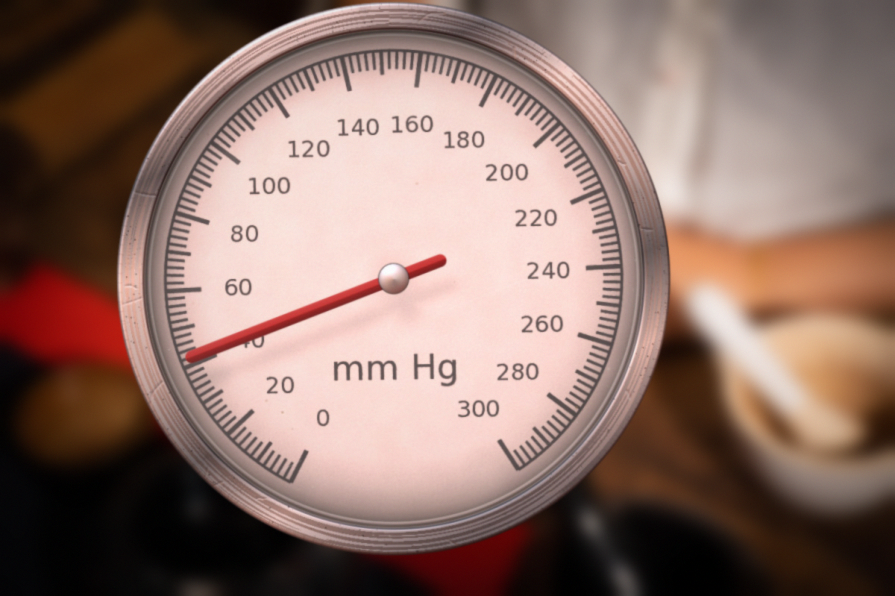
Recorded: 42 mmHg
